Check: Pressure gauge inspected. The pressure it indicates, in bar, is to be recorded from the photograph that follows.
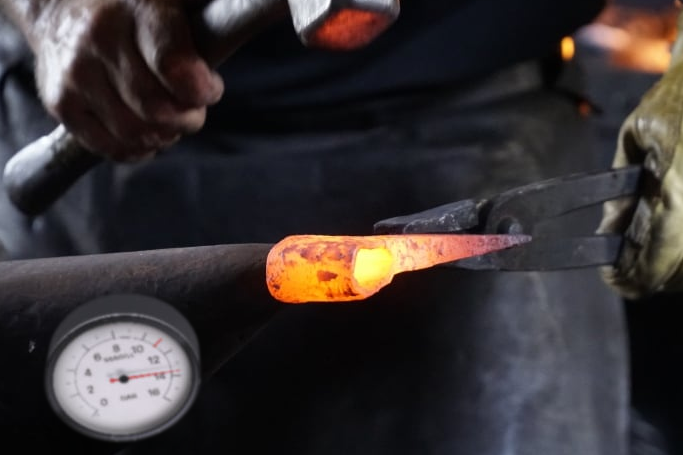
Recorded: 13.5 bar
